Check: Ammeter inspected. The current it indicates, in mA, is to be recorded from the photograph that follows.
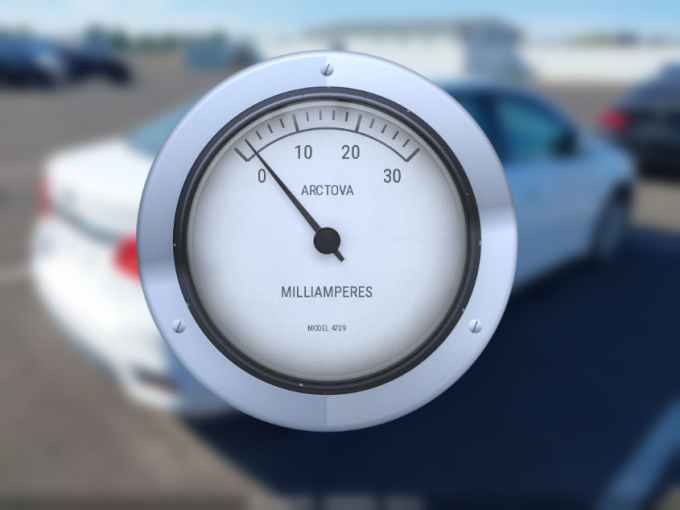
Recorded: 2 mA
